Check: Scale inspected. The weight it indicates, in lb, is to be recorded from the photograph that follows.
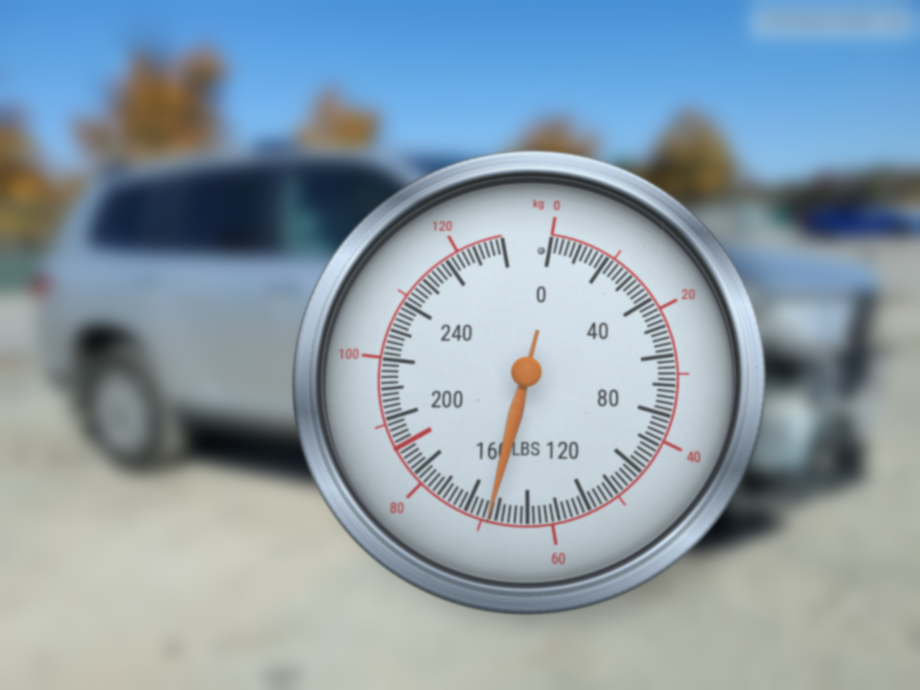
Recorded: 152 lb
